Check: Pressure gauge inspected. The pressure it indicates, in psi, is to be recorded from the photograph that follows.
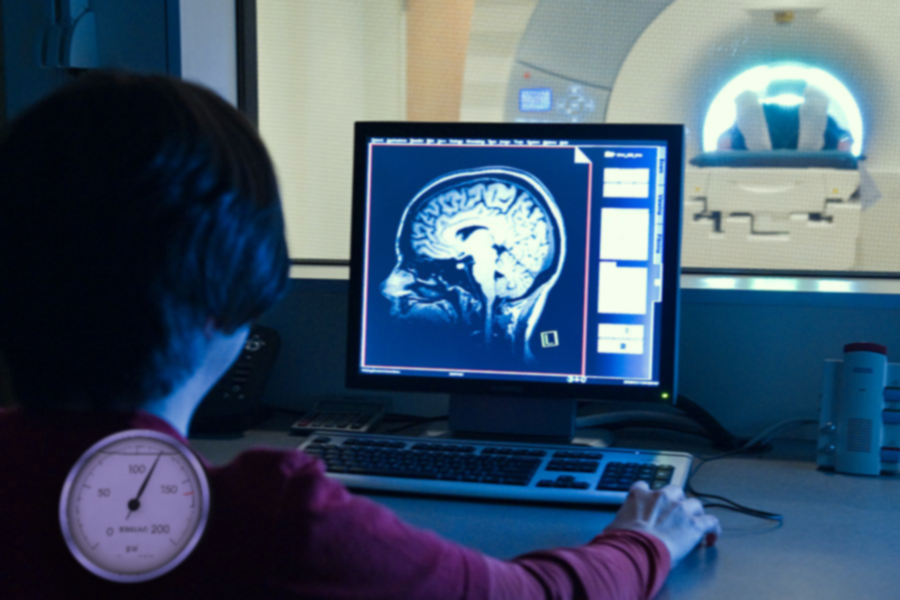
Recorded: 120 psi
